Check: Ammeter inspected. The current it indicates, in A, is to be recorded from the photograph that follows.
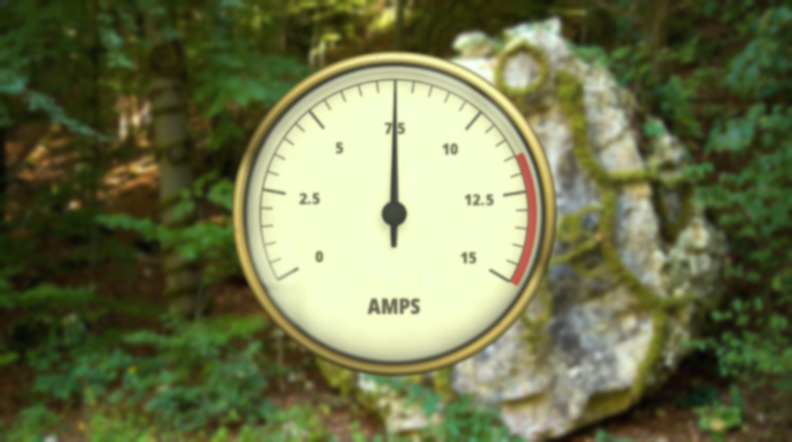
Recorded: 7.5 A
